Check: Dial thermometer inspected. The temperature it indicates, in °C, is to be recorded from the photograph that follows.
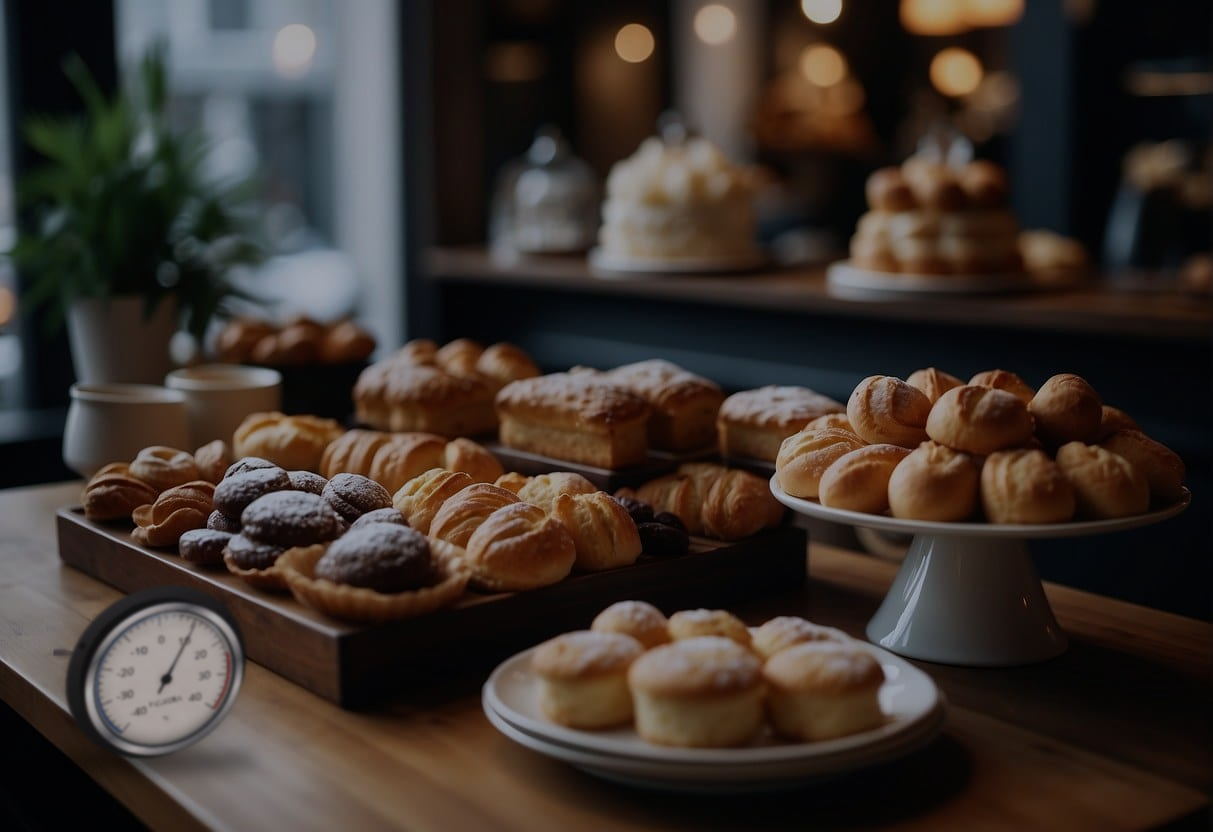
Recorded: 10 °C
